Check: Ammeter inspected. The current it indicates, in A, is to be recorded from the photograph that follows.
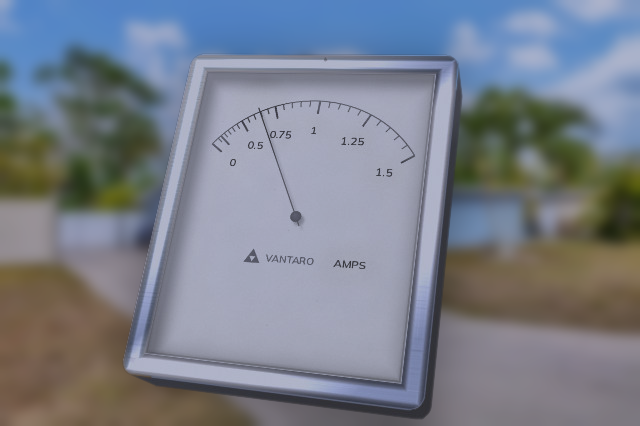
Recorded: 0.65 A
